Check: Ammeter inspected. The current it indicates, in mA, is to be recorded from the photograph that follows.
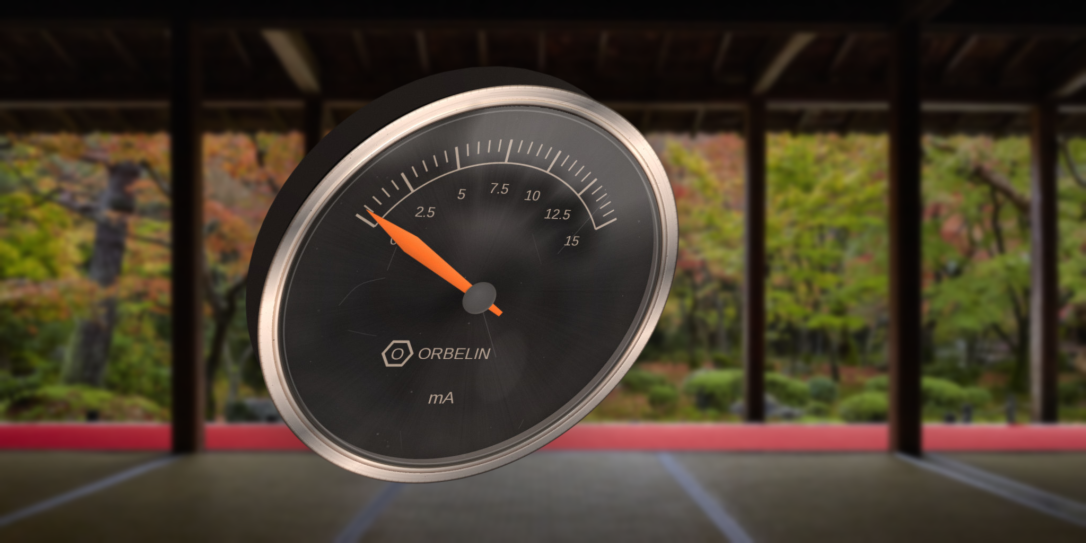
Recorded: 0.5 mA
